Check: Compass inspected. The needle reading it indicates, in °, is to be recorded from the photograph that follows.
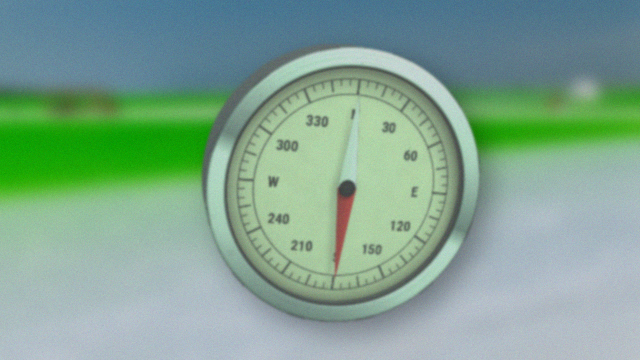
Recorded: 180 °
